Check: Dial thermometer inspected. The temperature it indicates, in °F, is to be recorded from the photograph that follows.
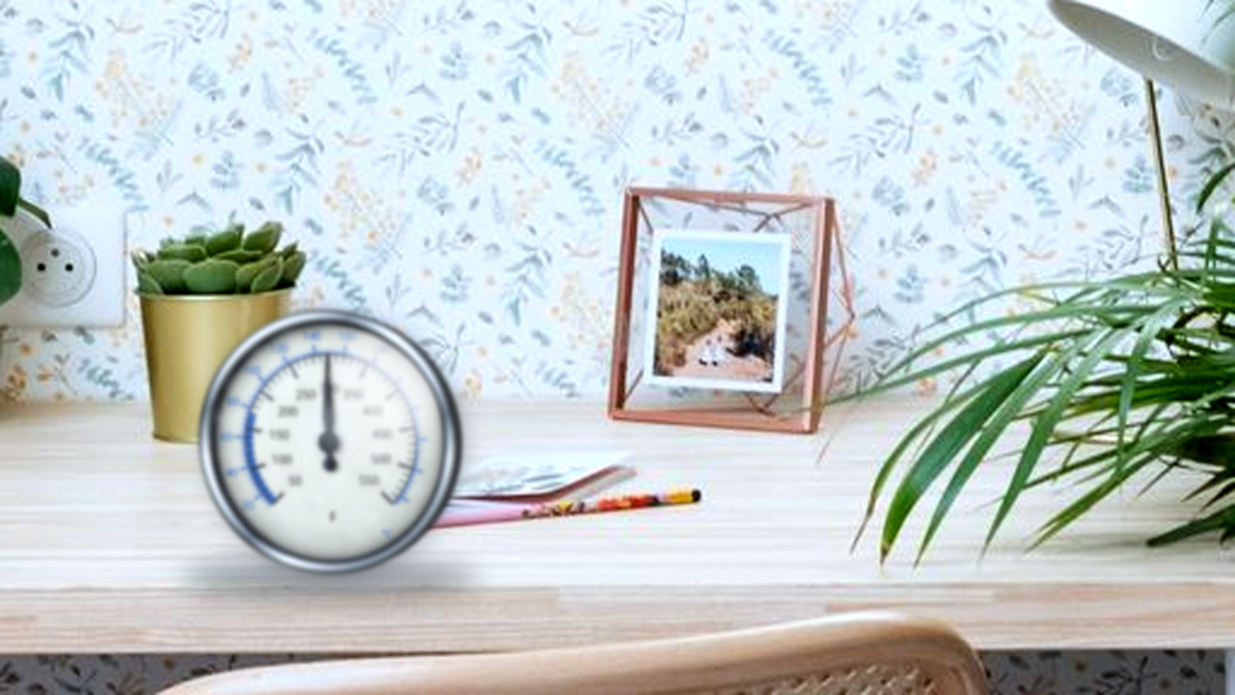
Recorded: 300 °F
